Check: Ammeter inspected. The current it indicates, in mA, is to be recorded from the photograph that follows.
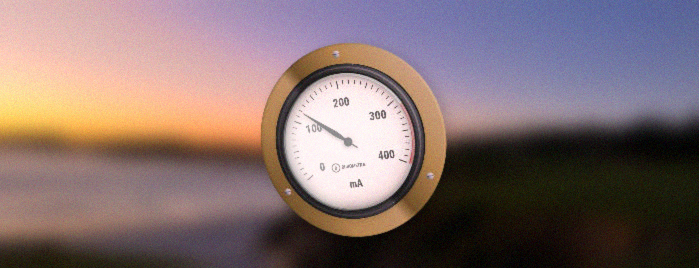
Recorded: 120 mA
